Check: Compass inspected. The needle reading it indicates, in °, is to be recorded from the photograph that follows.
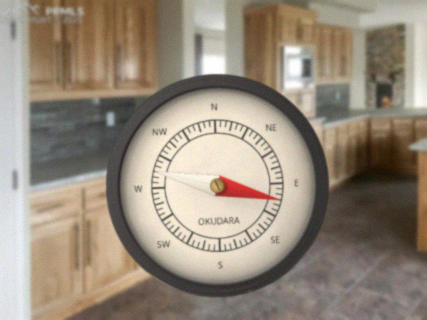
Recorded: 105 °
